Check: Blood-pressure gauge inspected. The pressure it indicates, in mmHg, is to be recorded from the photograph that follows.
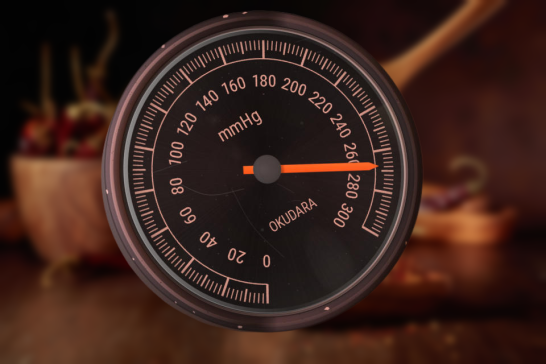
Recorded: 268 mmHg
